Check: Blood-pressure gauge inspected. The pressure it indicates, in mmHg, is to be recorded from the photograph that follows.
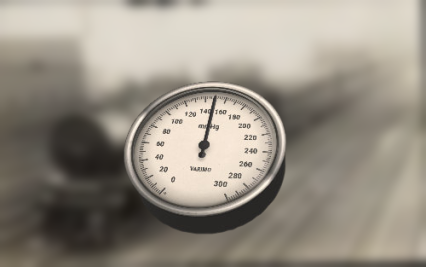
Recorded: 150 mmHg
